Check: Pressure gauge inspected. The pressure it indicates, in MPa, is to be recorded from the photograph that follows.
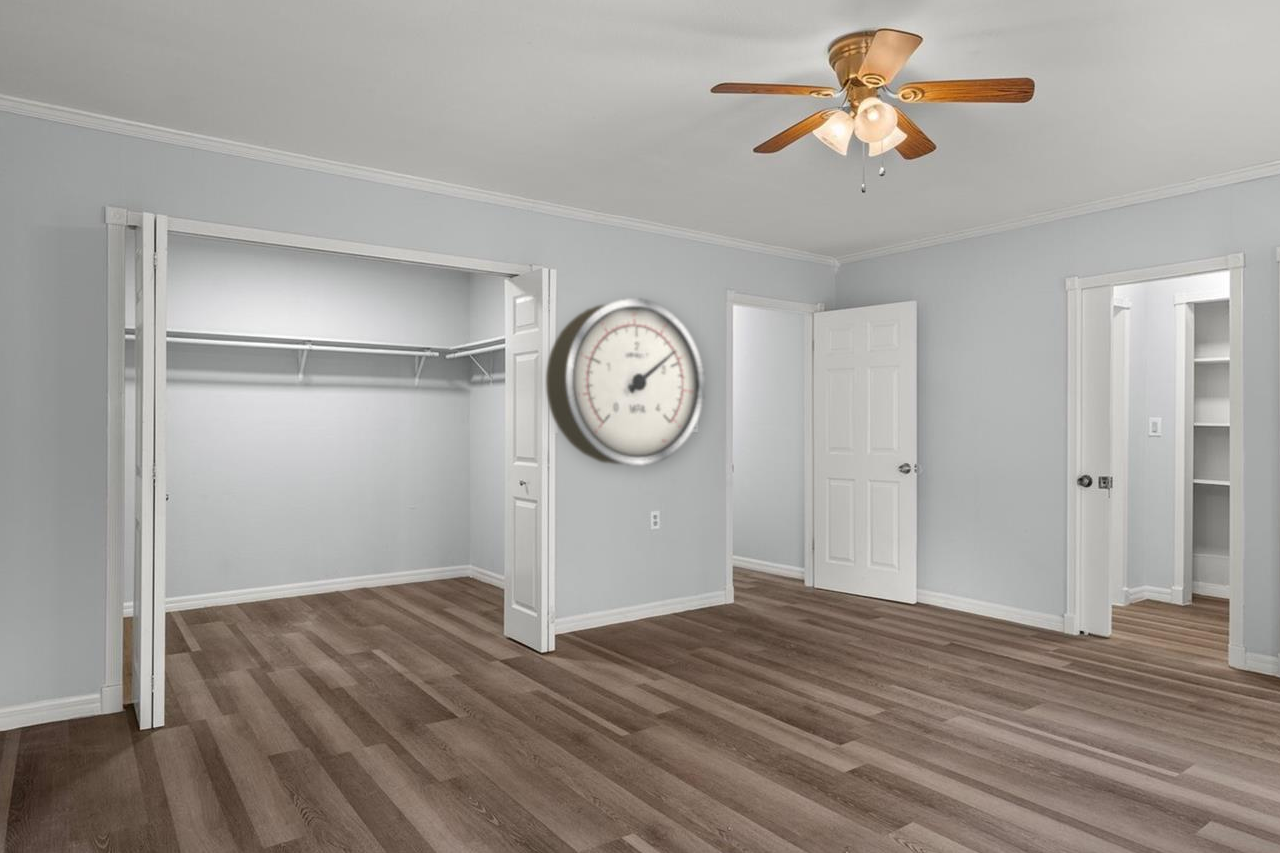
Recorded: 2.8 MPa
